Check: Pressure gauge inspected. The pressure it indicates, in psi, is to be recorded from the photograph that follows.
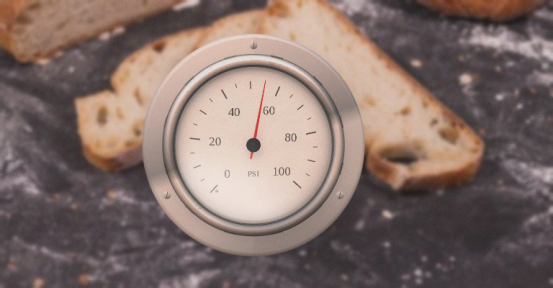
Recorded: 55 psi
